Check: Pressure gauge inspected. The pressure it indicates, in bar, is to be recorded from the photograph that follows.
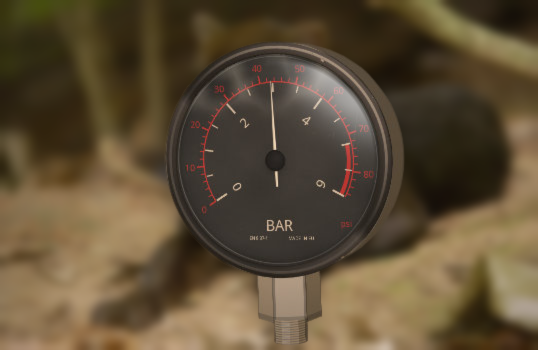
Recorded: 3 bar
